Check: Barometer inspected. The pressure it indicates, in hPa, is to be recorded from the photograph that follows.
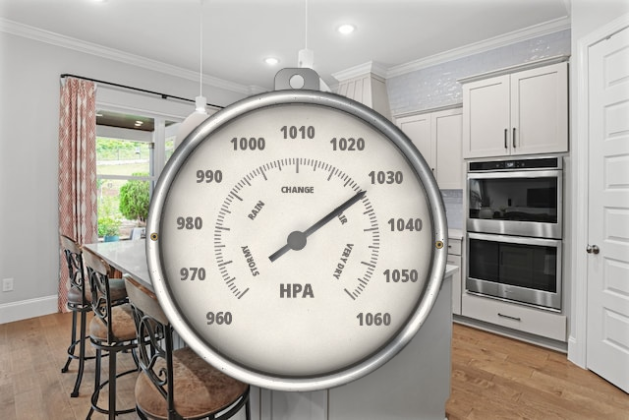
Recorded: 1030 hPa
